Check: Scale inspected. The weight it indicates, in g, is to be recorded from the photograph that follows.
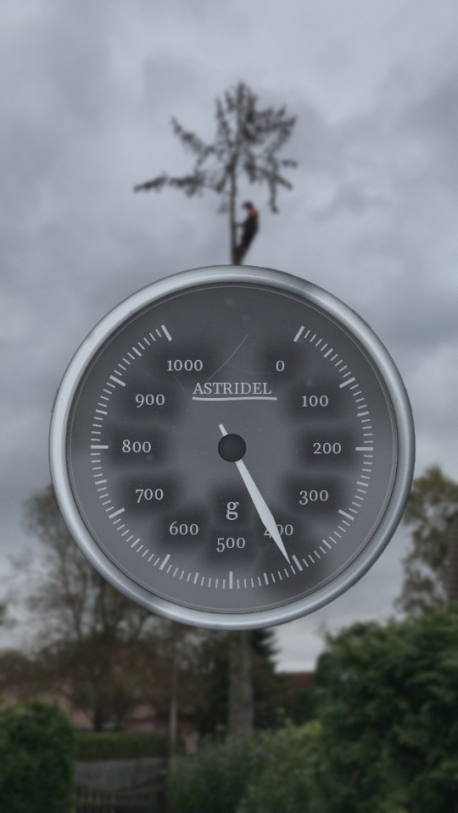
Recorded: 410 g
